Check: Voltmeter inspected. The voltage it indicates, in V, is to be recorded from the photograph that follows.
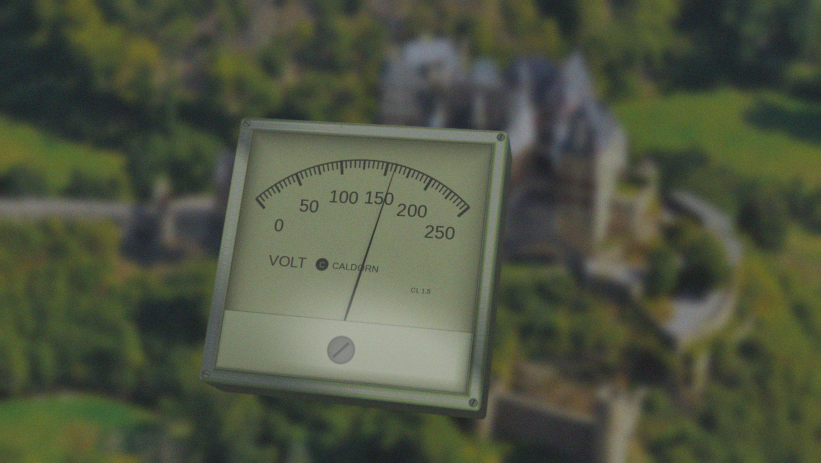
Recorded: 160 V
